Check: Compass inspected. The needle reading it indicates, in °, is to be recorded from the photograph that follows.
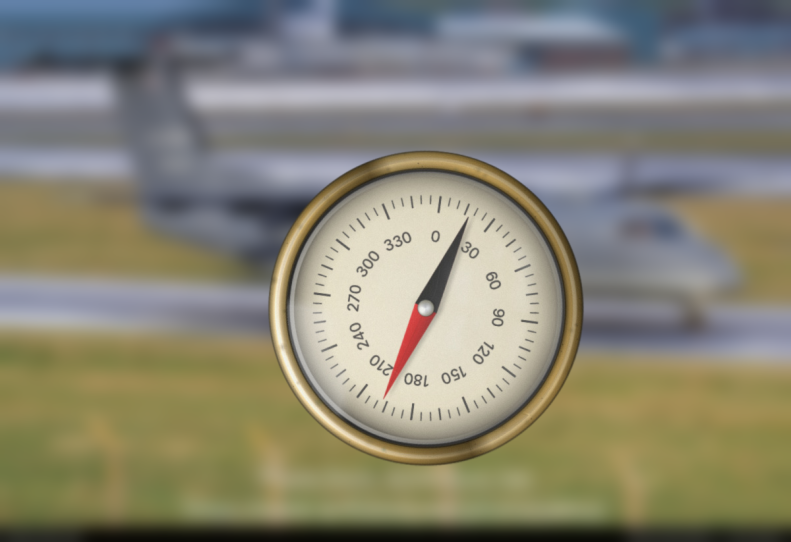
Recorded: 197.5 °
